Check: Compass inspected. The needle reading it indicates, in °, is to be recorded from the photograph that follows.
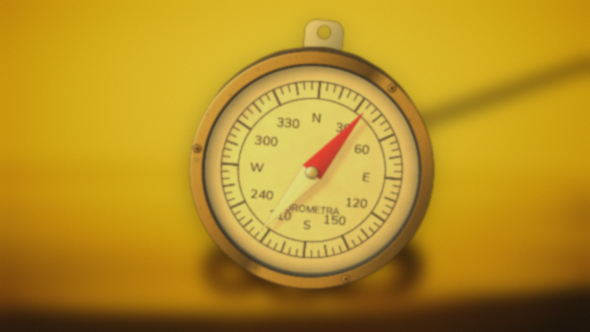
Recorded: 35 °
